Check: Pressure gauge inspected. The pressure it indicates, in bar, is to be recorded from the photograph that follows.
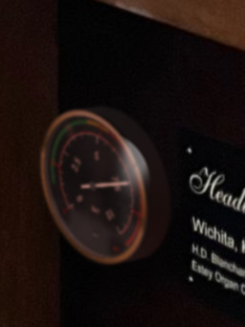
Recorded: 7.5 bar
